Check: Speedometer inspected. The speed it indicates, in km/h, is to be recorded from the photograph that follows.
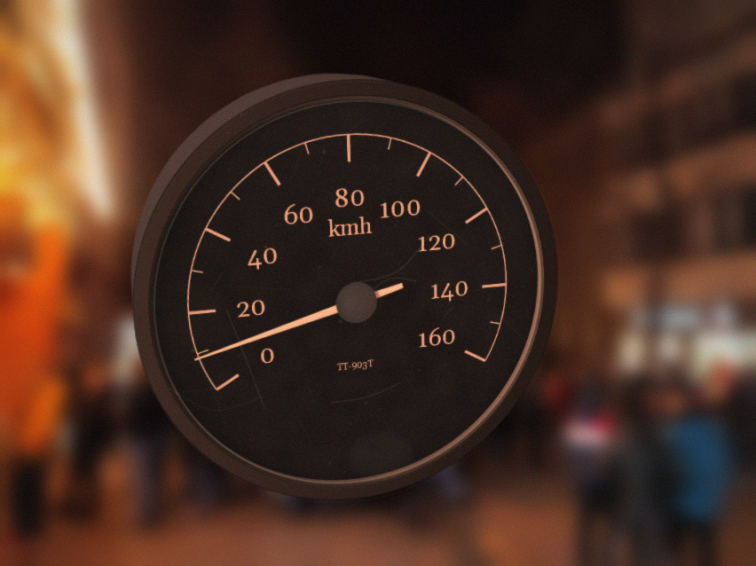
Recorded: 10 km/h
